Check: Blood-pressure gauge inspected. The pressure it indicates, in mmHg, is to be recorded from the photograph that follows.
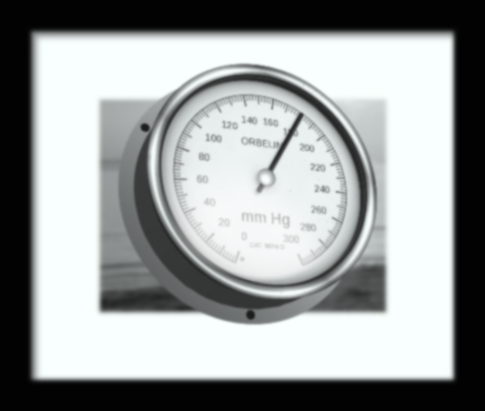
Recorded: 180 mmHg
